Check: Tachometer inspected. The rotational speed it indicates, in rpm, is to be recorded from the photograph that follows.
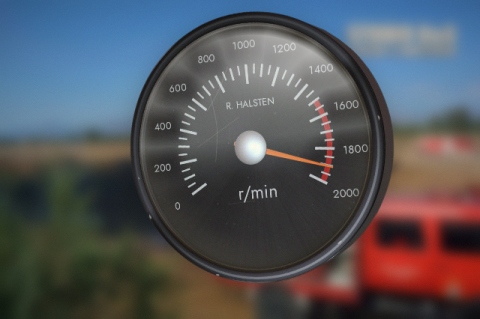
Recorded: 1900 rpm
